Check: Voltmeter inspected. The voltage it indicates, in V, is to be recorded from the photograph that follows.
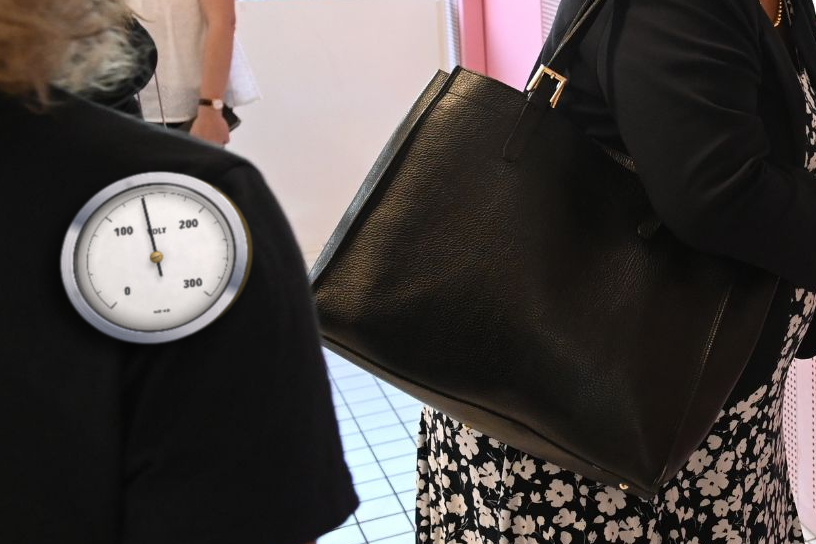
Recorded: 140 V
